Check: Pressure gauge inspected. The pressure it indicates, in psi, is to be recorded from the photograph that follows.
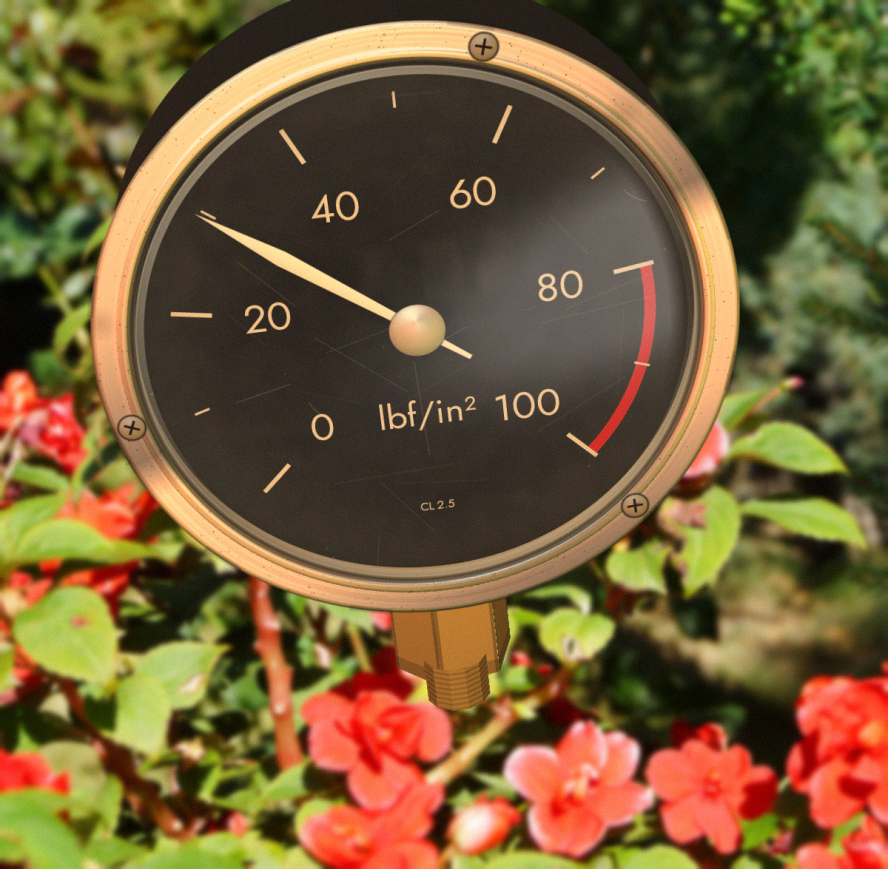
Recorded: 30 psi
